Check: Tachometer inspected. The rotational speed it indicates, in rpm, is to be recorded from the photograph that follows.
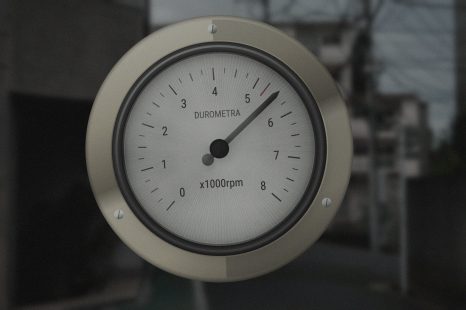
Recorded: 5500 rpm
